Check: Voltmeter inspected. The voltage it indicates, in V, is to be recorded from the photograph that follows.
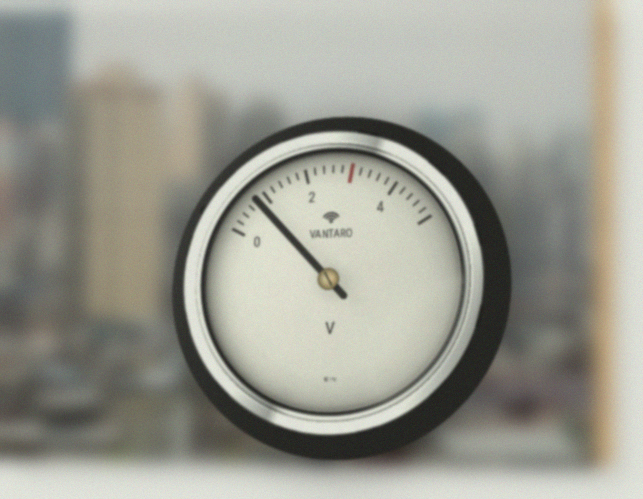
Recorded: 0.8 V
